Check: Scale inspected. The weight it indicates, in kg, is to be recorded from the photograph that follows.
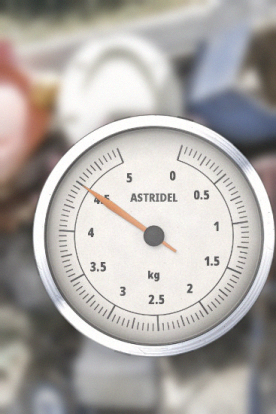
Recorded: 4.5 kg
